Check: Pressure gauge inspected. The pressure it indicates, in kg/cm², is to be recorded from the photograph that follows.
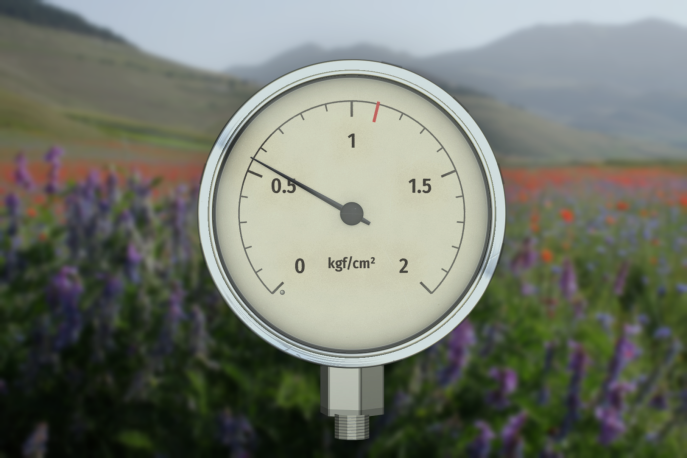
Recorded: 0.55 kg/cm²
